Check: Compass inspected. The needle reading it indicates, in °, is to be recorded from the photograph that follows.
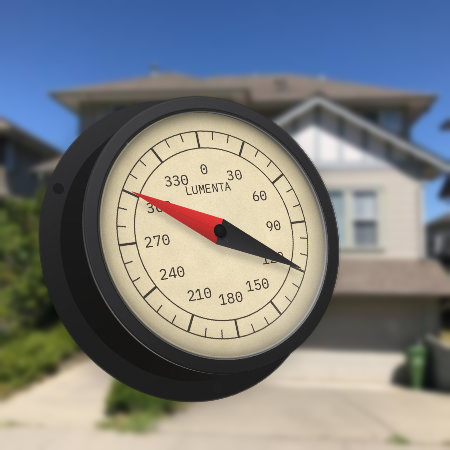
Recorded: 300 °
